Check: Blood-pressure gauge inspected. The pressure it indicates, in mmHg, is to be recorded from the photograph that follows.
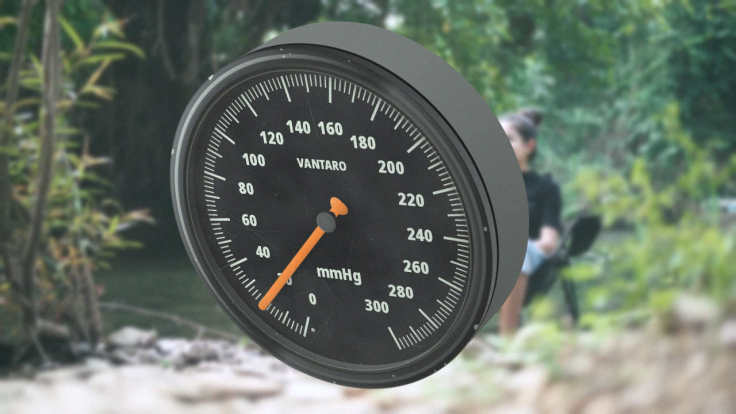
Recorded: 20 mmHg
